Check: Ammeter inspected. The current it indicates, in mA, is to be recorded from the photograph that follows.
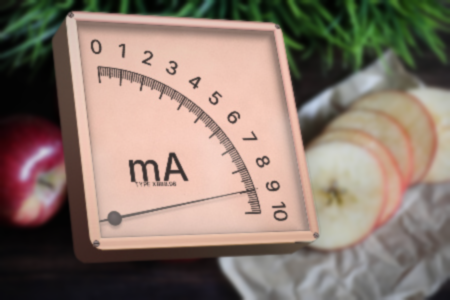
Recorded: 9 mA
